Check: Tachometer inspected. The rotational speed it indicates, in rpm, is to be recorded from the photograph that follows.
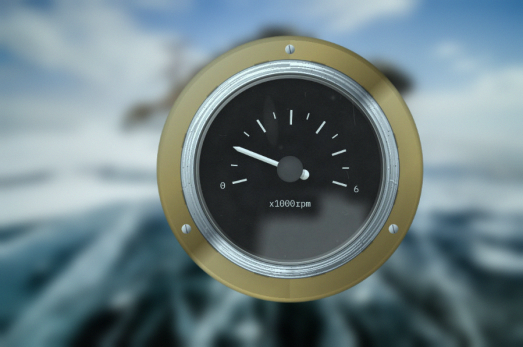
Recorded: 1000 rpm
